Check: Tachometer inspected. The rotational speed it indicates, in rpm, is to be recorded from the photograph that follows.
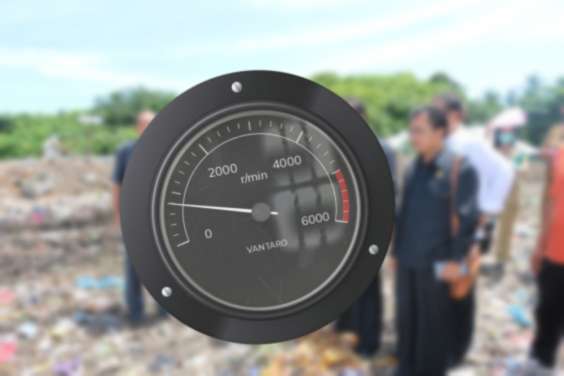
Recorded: 800 rpm
